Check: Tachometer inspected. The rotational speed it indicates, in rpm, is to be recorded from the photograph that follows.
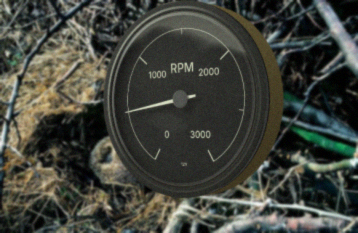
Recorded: 500 rpm
